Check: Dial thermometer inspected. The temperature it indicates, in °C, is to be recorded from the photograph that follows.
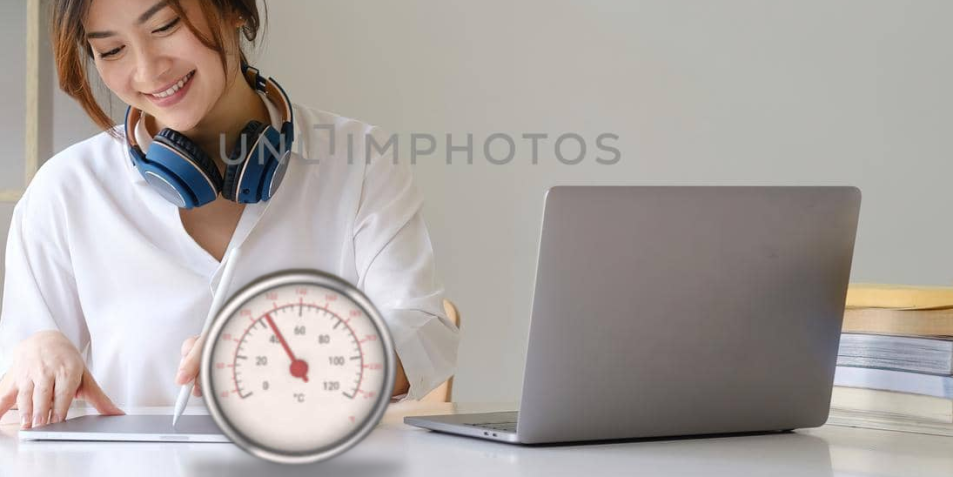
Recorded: 44 °C
